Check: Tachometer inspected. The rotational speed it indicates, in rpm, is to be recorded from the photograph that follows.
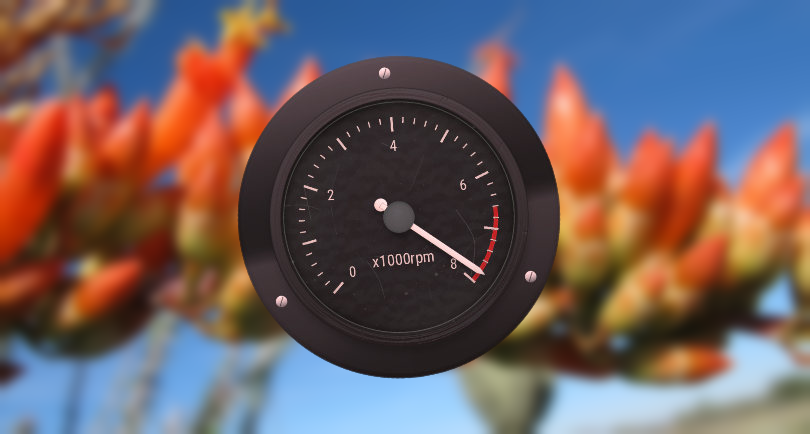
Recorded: 7800 rpm
